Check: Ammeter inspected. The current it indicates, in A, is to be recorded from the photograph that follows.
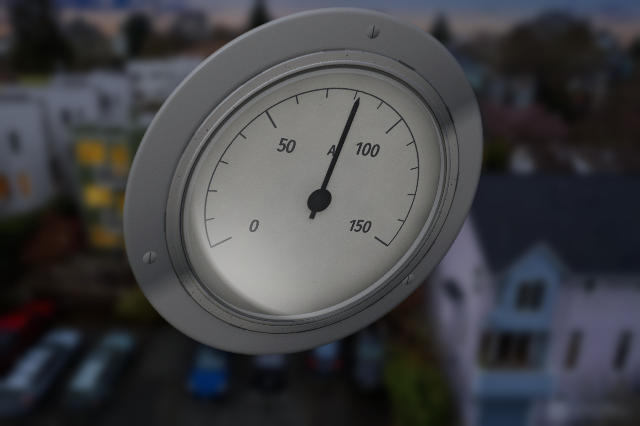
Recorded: 80 A
